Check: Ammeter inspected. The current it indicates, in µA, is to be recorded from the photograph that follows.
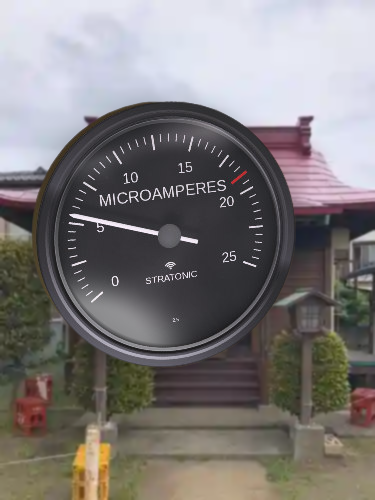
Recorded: 5.5 µA
